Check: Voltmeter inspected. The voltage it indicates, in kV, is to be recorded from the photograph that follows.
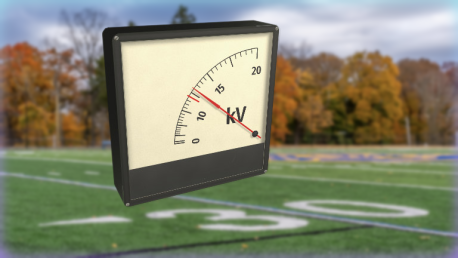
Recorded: 13 kV
